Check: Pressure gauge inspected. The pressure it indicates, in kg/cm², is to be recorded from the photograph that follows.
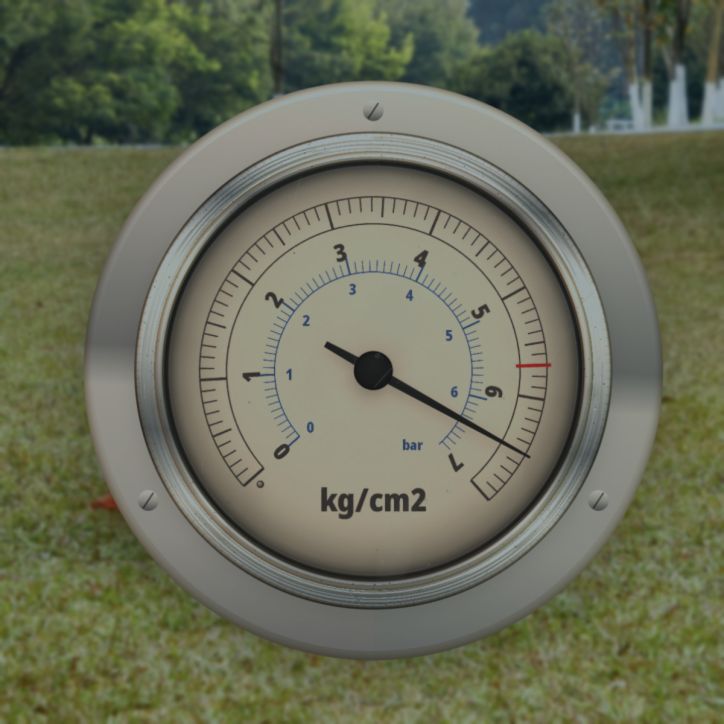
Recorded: 6.5 kg/cm²
